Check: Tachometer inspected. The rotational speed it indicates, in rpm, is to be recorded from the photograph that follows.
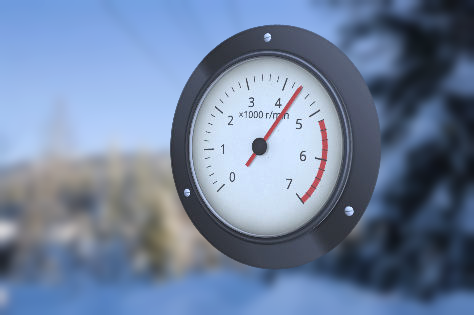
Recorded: 4400 rpm
